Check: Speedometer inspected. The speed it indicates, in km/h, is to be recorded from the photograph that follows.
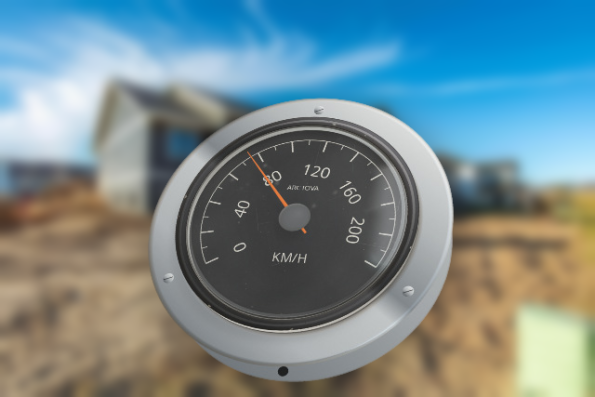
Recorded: 75 km/h
